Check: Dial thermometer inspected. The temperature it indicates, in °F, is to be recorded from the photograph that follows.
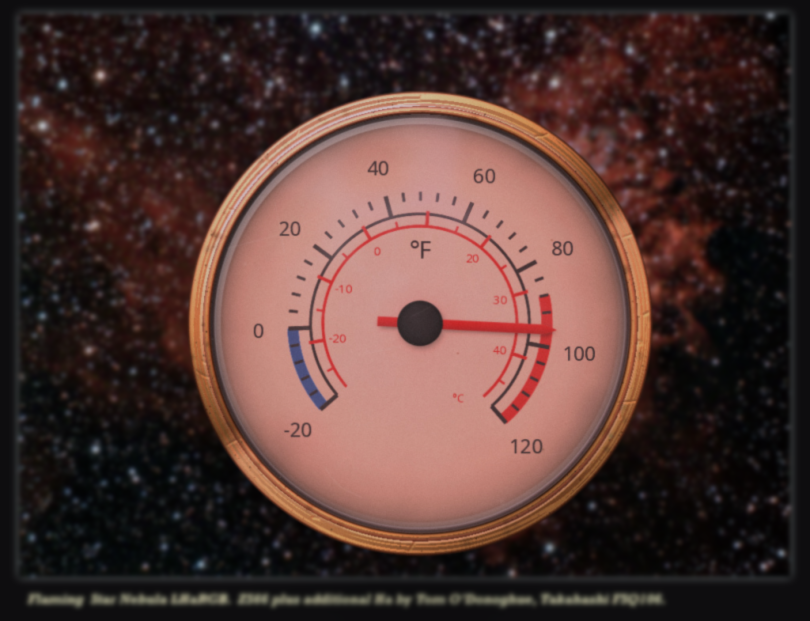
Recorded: 96 °F
